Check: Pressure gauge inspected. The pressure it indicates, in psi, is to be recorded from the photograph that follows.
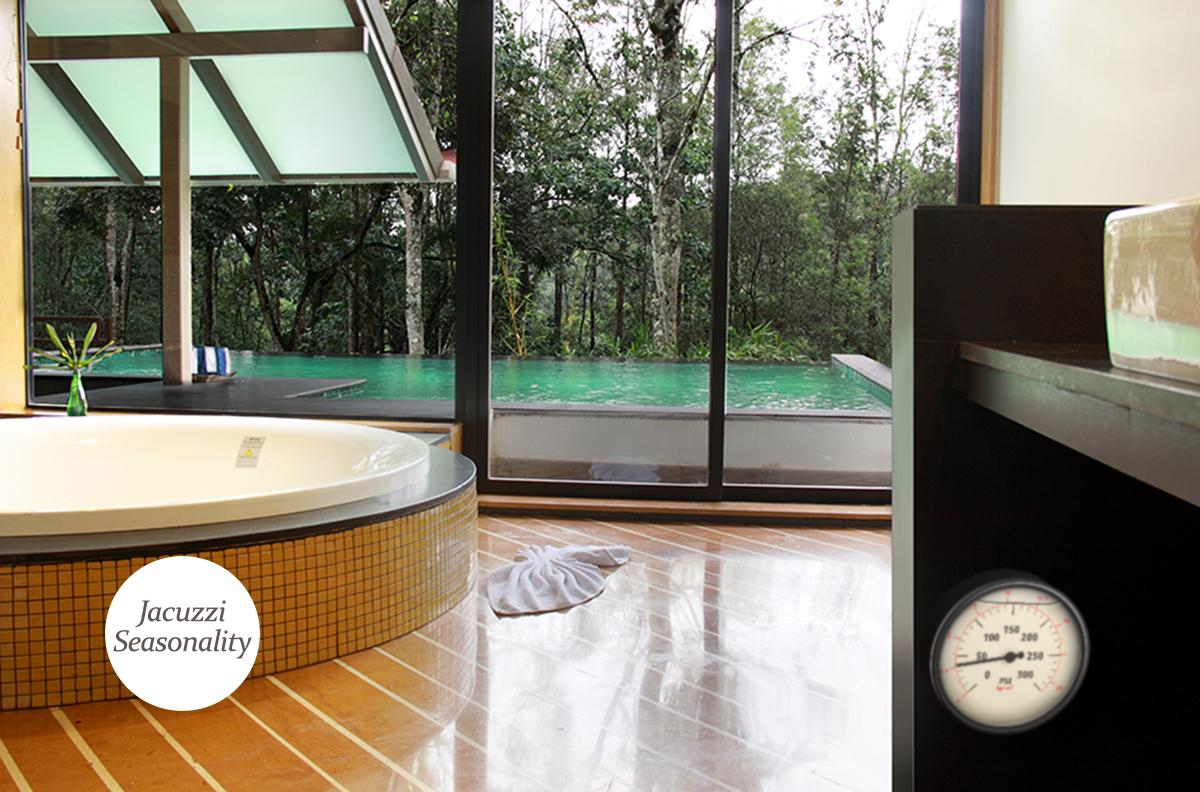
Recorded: 40 psi
